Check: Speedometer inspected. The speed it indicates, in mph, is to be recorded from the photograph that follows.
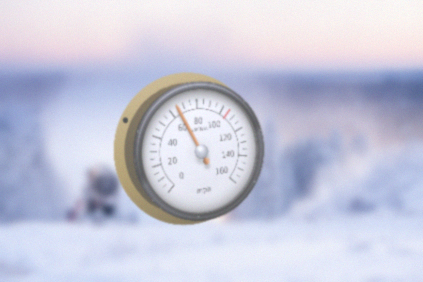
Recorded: 65 mph
